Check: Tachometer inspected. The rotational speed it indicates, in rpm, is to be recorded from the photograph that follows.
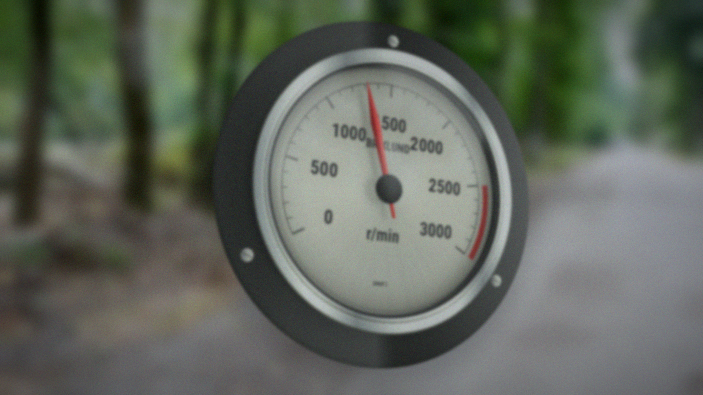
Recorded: 1300 rpm
